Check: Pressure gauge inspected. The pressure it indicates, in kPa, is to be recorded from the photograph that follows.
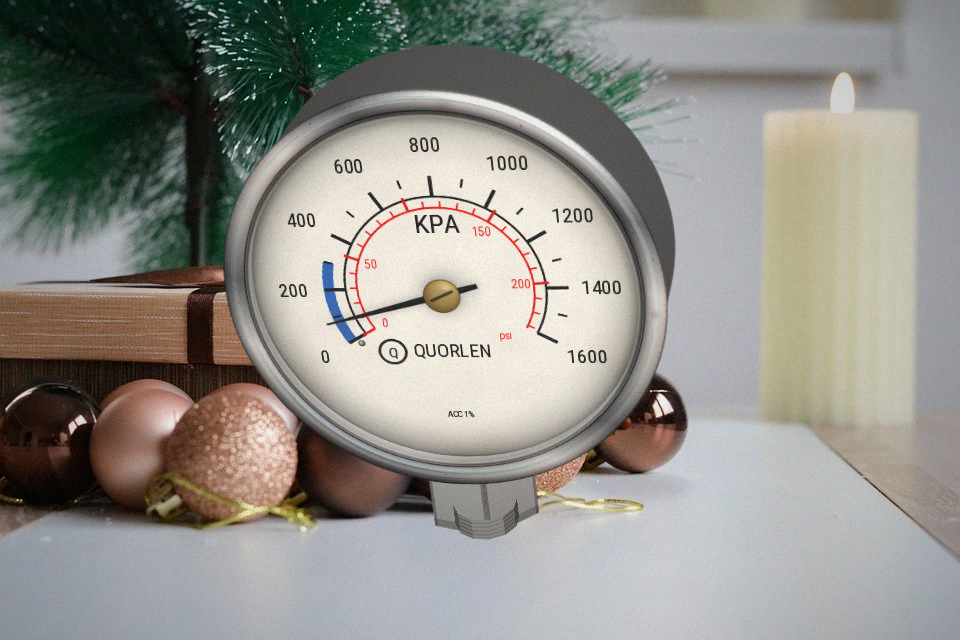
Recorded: 100 kPa
